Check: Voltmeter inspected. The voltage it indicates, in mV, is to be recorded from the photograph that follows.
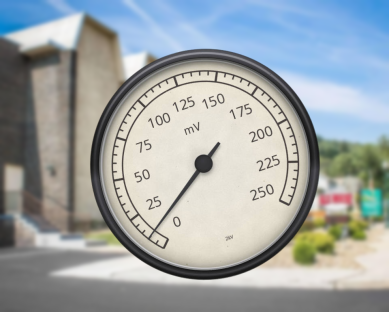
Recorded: 10 mV
